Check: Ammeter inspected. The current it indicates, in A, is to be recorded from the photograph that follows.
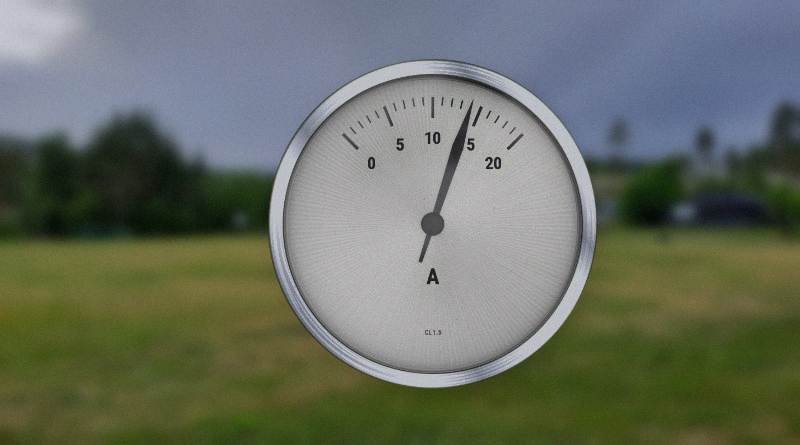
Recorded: 14 A
